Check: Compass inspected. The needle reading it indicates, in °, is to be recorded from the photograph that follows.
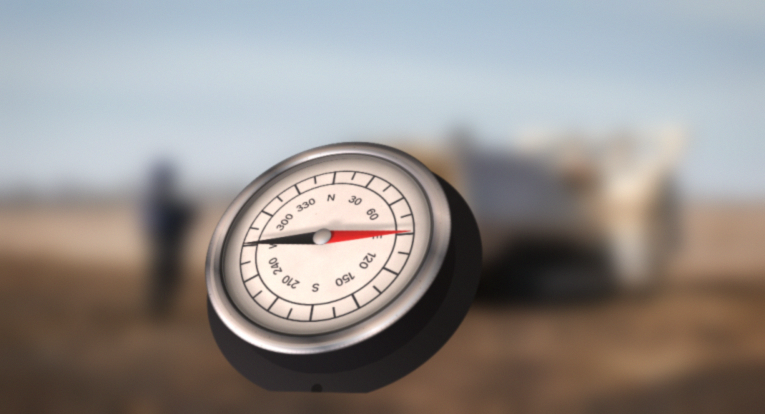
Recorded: 90 °
